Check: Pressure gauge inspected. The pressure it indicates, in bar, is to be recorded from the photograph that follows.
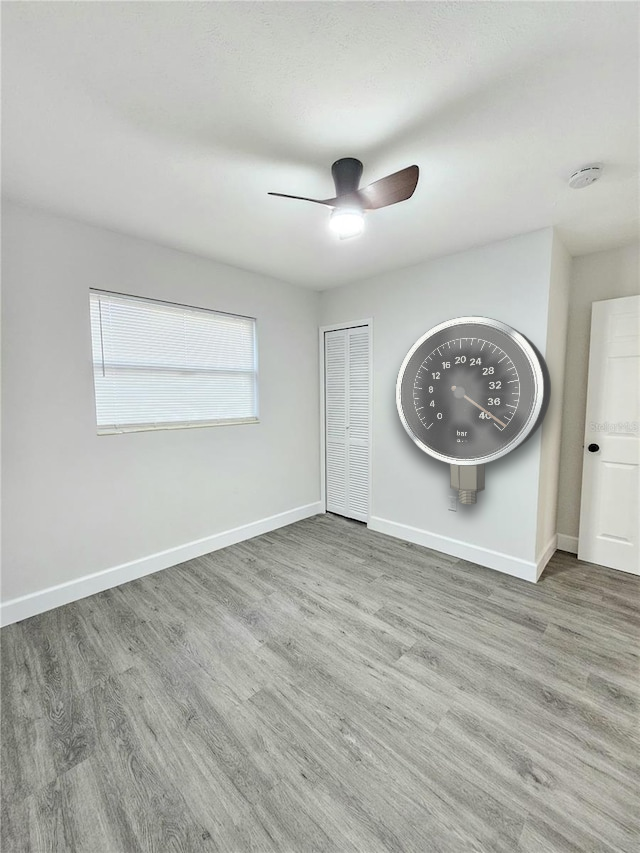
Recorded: 39 bar
